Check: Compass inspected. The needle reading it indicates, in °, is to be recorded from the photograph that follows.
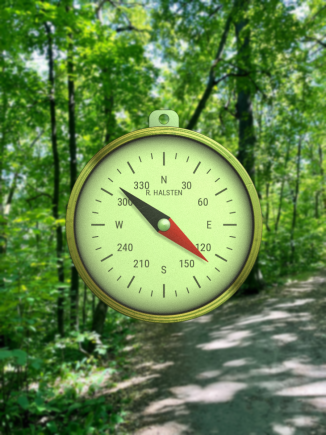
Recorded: 130 °
